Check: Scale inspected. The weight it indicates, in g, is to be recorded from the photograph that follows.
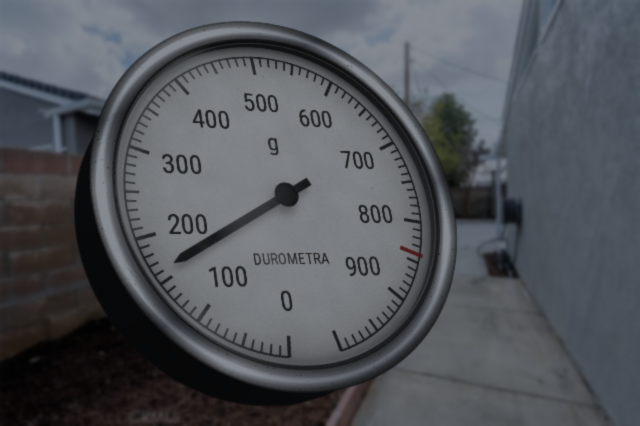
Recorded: 160 g
